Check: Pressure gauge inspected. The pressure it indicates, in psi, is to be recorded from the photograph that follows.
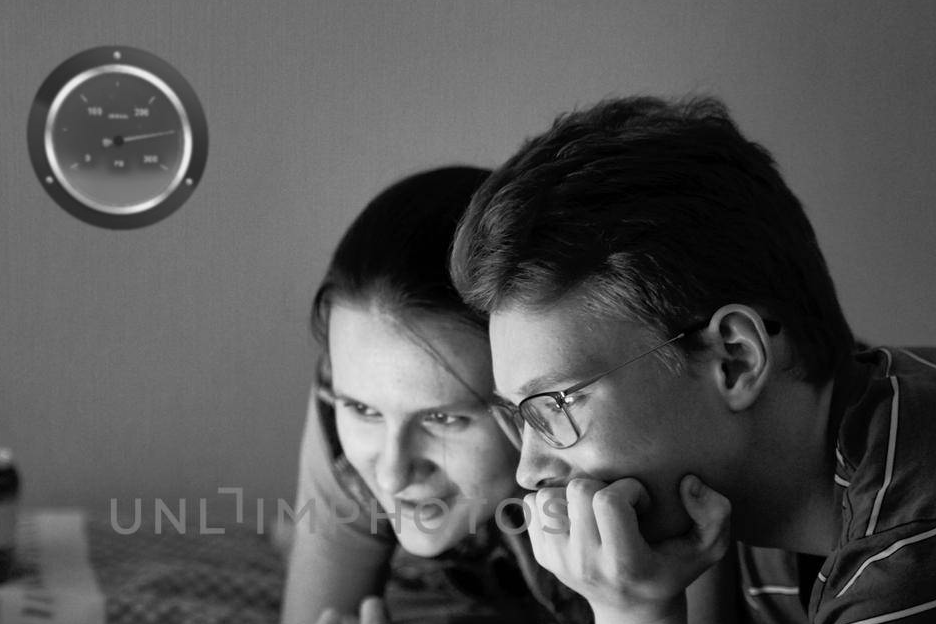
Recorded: 250 psi
